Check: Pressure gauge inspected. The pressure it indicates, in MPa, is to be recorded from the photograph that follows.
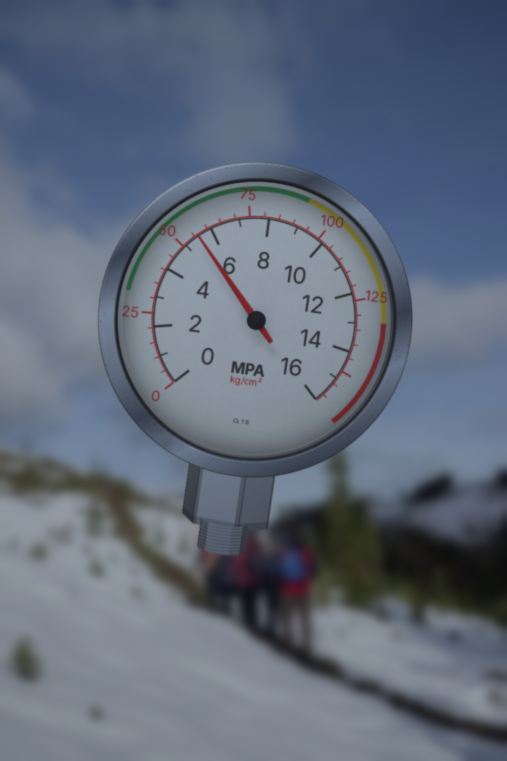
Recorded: 5.5 MPa
